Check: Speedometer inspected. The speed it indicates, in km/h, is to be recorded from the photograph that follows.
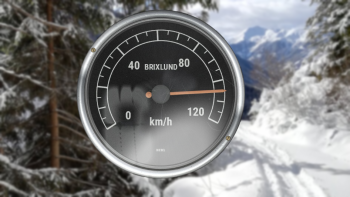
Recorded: 105 km/h
